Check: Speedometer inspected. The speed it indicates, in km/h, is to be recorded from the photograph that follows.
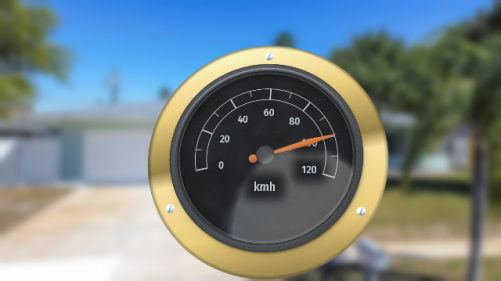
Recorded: 100 km/h
